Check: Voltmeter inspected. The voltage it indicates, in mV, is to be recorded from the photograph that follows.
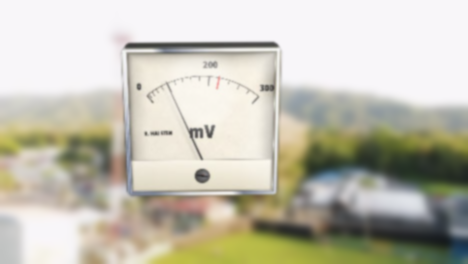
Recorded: 100 mV
